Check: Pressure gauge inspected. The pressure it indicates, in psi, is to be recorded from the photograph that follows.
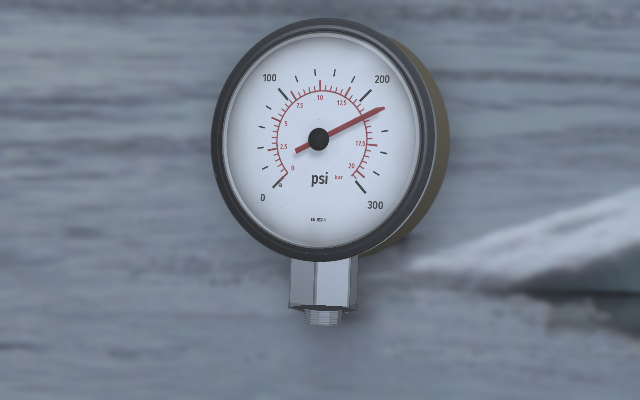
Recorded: 220 psi
